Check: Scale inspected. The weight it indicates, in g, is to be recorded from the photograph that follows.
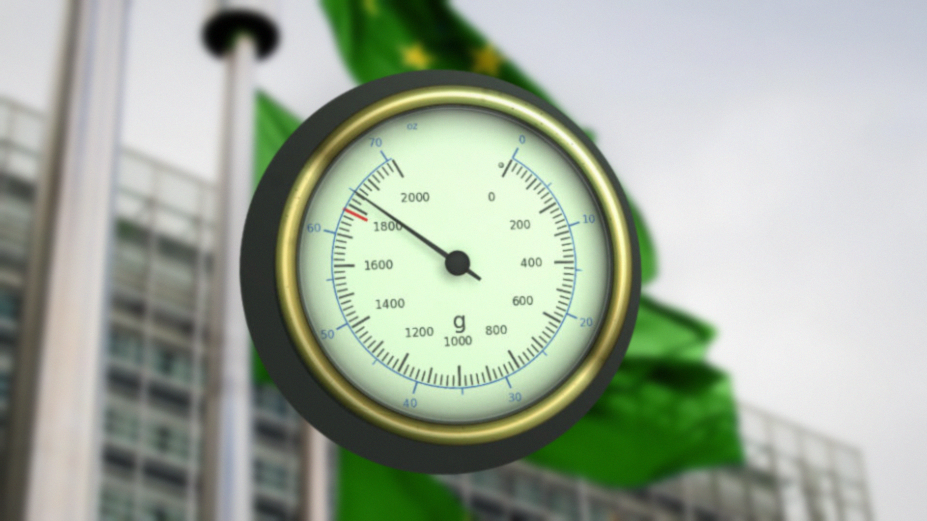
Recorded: 1840 g
